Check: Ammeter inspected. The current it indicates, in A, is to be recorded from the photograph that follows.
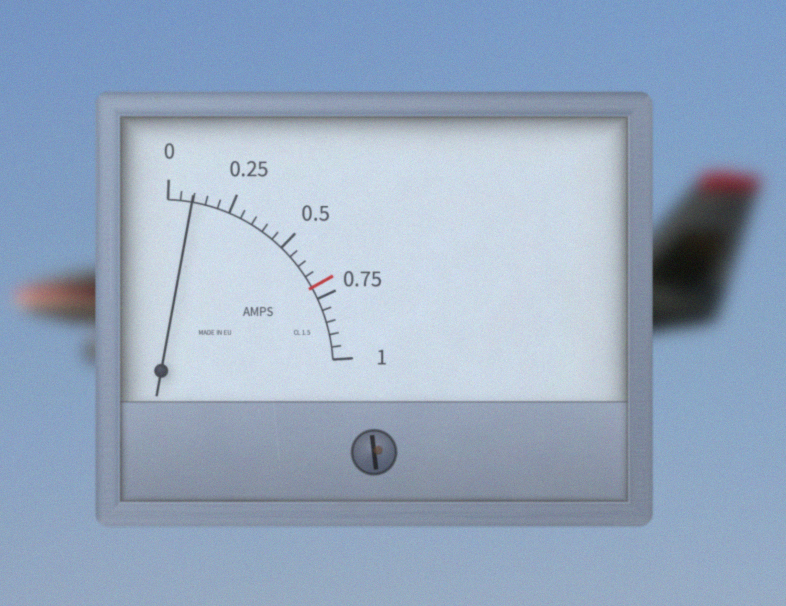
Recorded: 0.1 A
